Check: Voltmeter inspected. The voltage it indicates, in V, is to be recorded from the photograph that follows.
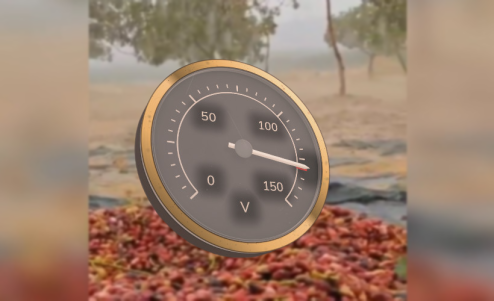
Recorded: 130 V
